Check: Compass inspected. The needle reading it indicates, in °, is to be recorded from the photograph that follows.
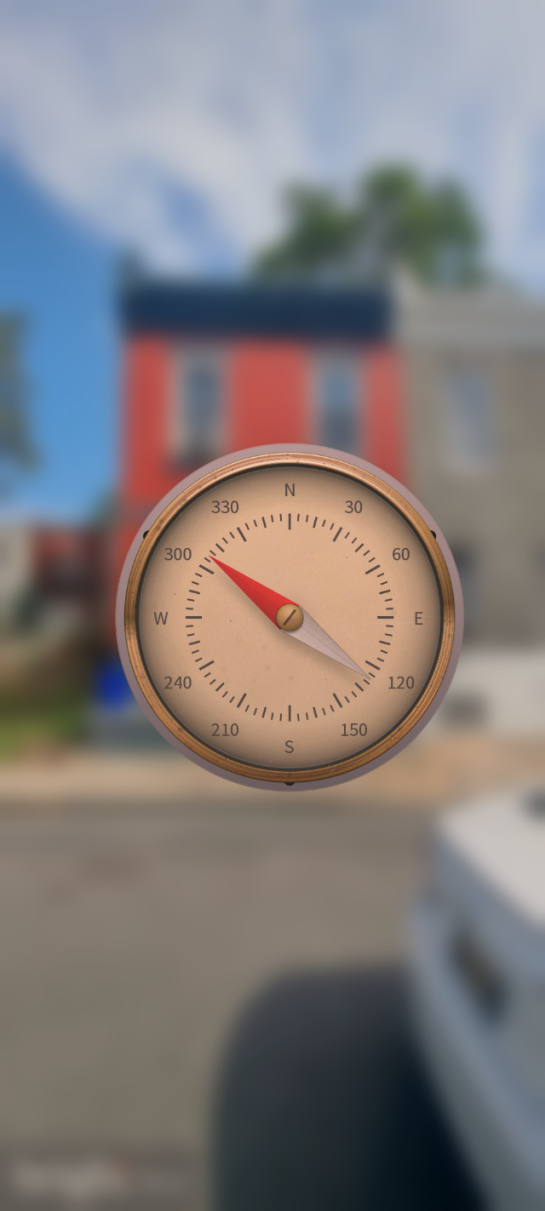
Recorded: 307.5 °
